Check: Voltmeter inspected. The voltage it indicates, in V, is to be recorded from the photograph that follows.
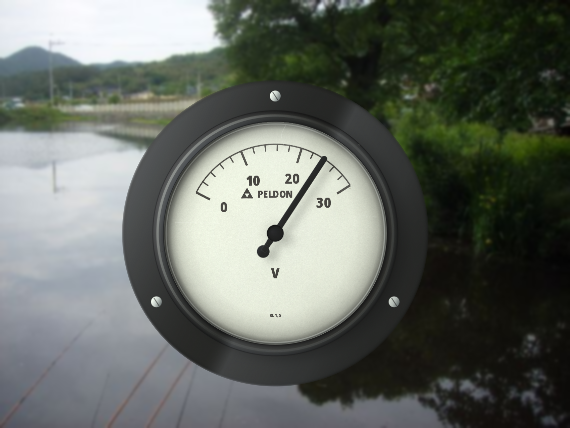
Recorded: 24 V
